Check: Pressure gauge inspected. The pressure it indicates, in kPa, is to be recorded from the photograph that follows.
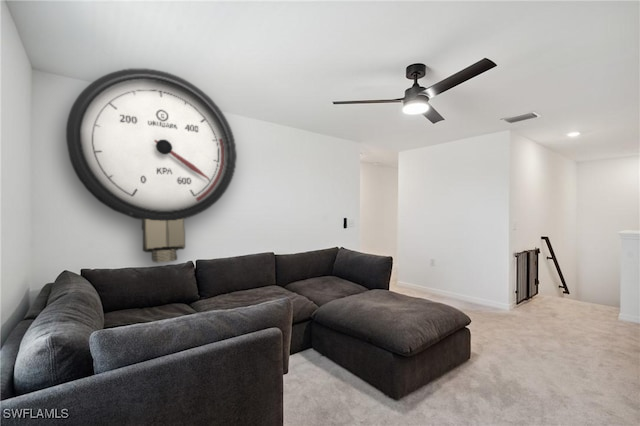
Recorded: 550 kPa
